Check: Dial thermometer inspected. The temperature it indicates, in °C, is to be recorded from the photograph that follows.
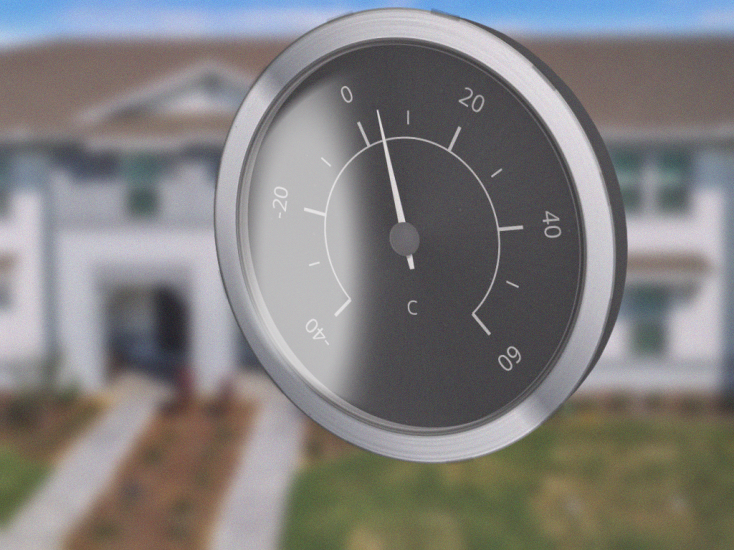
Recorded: 5 °C
